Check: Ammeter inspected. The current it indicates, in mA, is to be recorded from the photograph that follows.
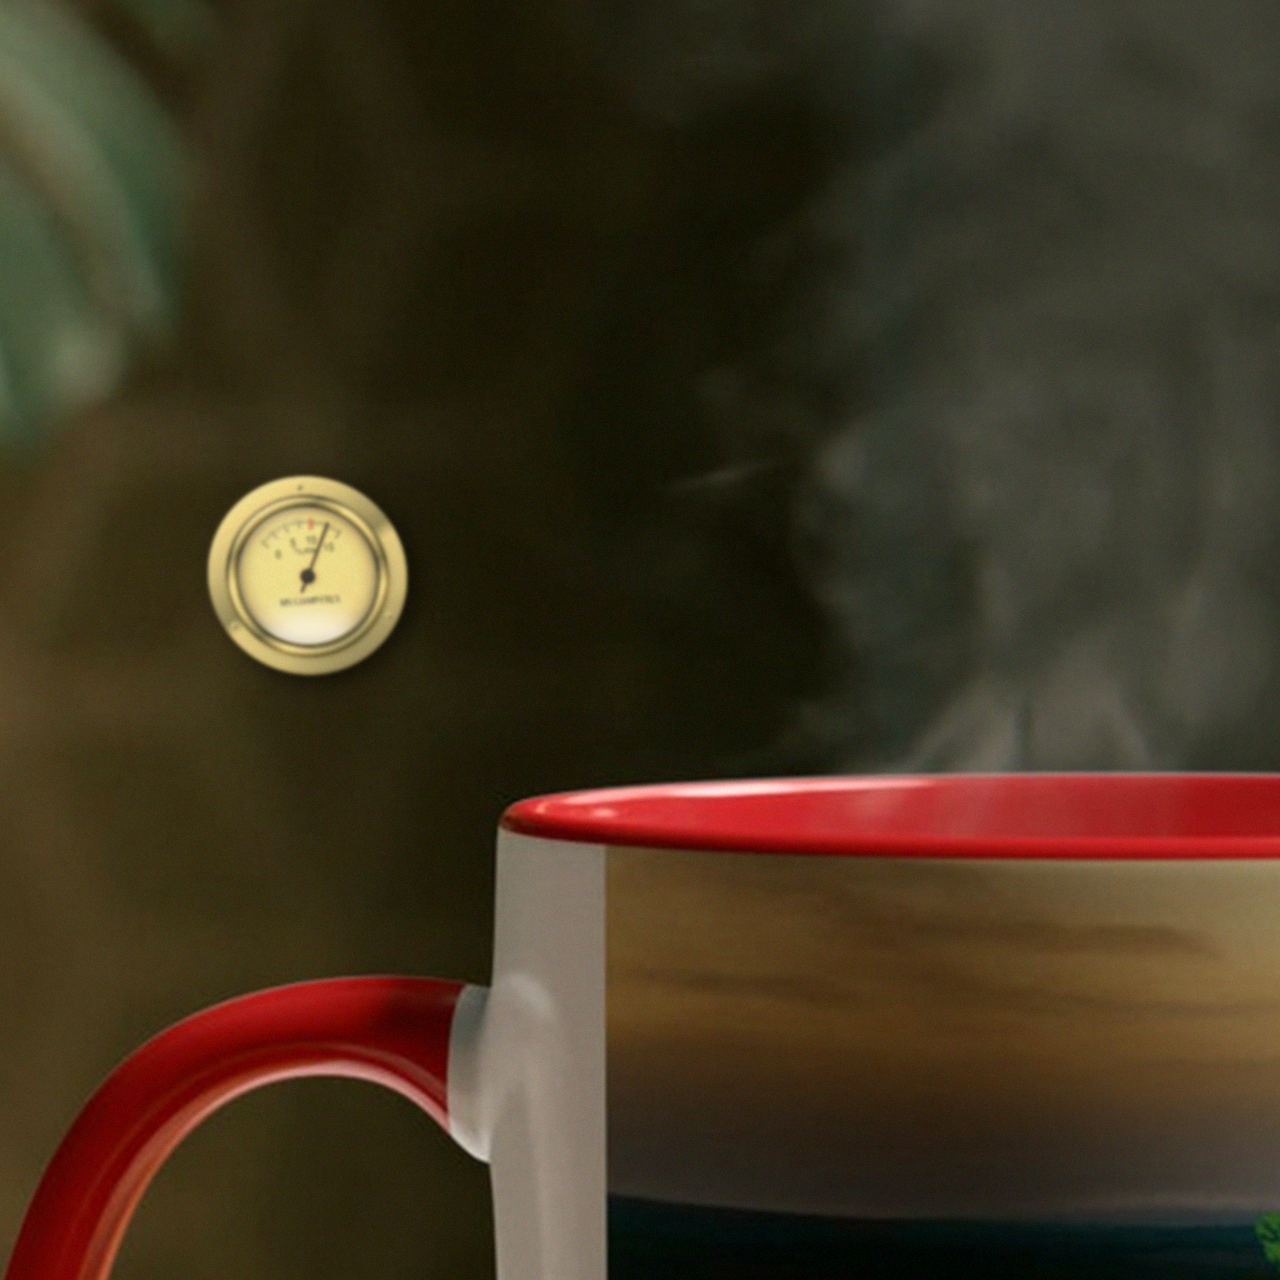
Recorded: 12.5 mA
